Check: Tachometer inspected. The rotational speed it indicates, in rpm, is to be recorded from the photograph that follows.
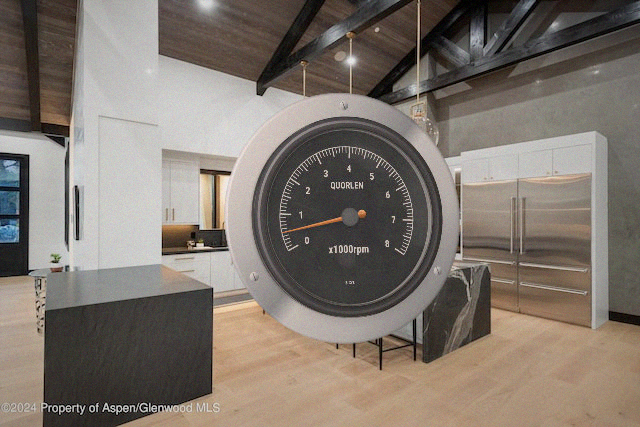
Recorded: 500 rpm
